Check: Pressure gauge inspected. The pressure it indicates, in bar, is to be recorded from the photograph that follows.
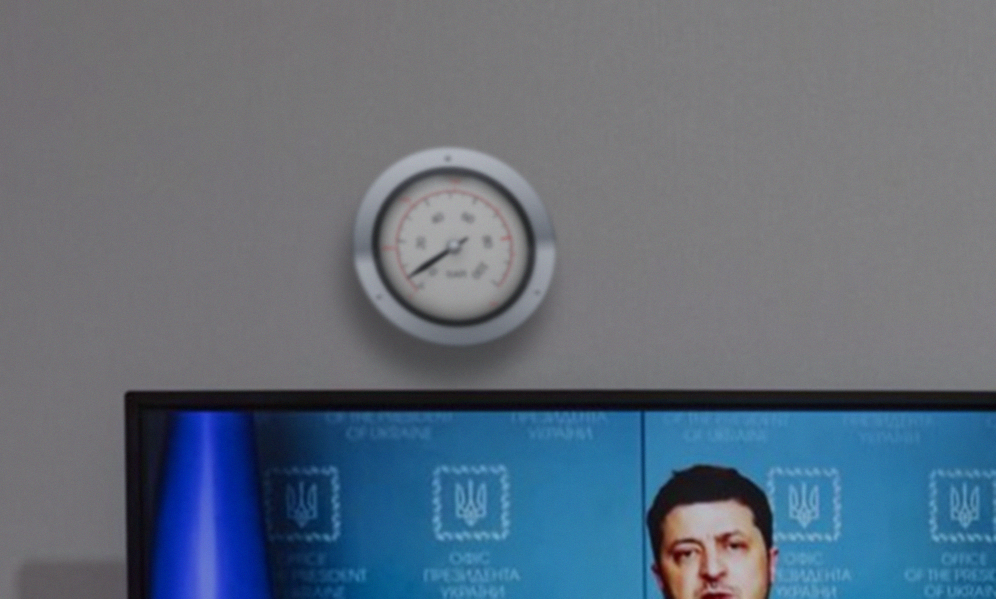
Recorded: 5 bar
